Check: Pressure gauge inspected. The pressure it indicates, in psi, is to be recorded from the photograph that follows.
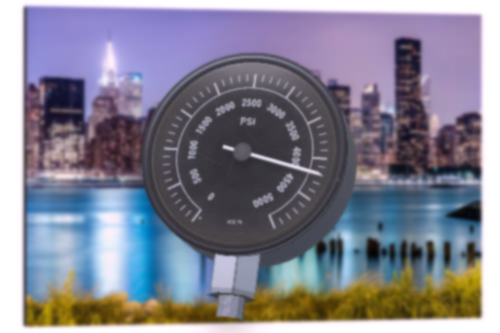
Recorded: 4200 psi
